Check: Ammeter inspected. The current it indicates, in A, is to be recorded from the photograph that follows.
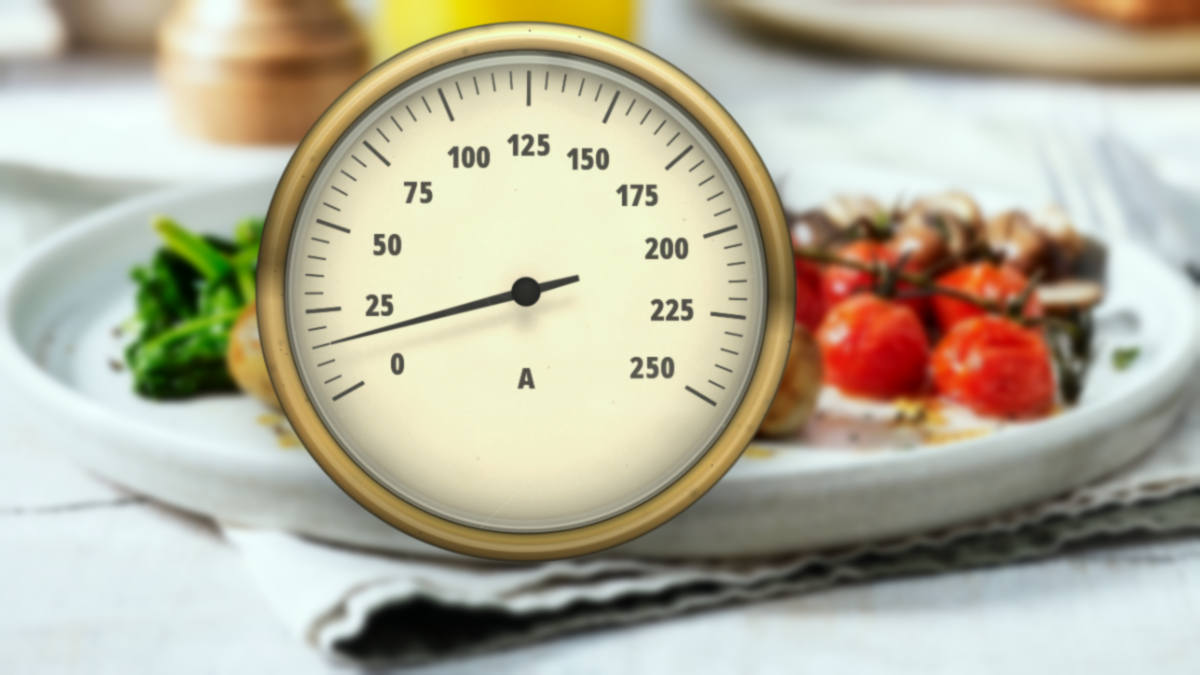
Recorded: 15 A
